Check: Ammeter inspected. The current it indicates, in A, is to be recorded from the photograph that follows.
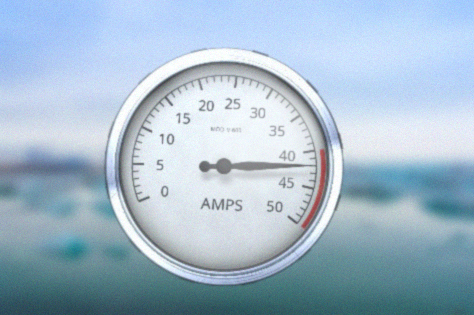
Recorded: 42 A
